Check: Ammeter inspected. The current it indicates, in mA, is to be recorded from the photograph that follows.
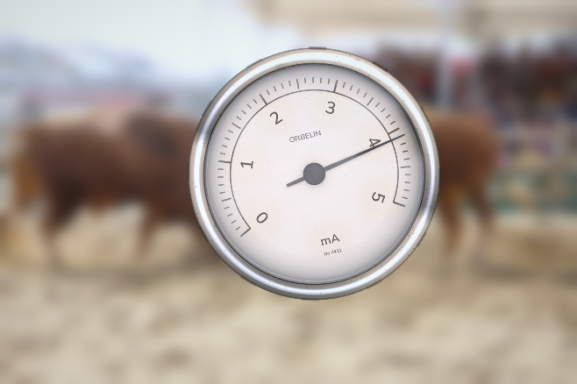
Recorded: 4.1 mA
